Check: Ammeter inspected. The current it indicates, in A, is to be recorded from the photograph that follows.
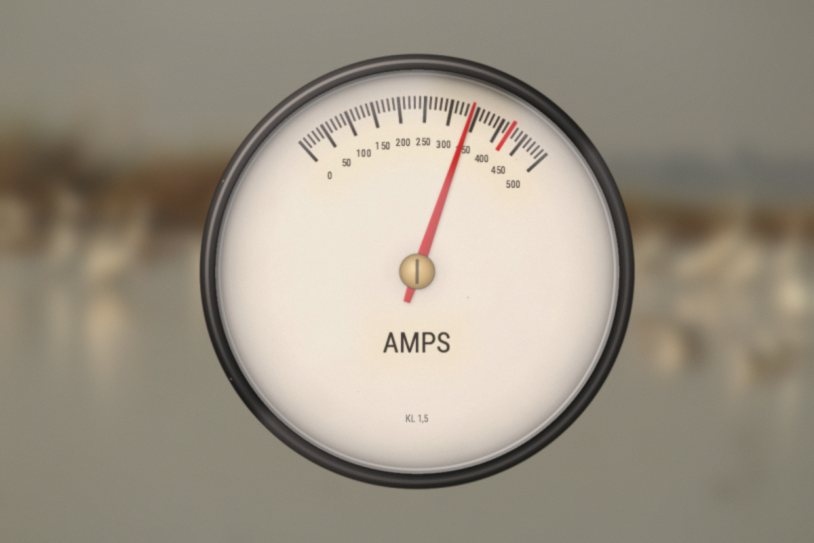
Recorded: 340 A
